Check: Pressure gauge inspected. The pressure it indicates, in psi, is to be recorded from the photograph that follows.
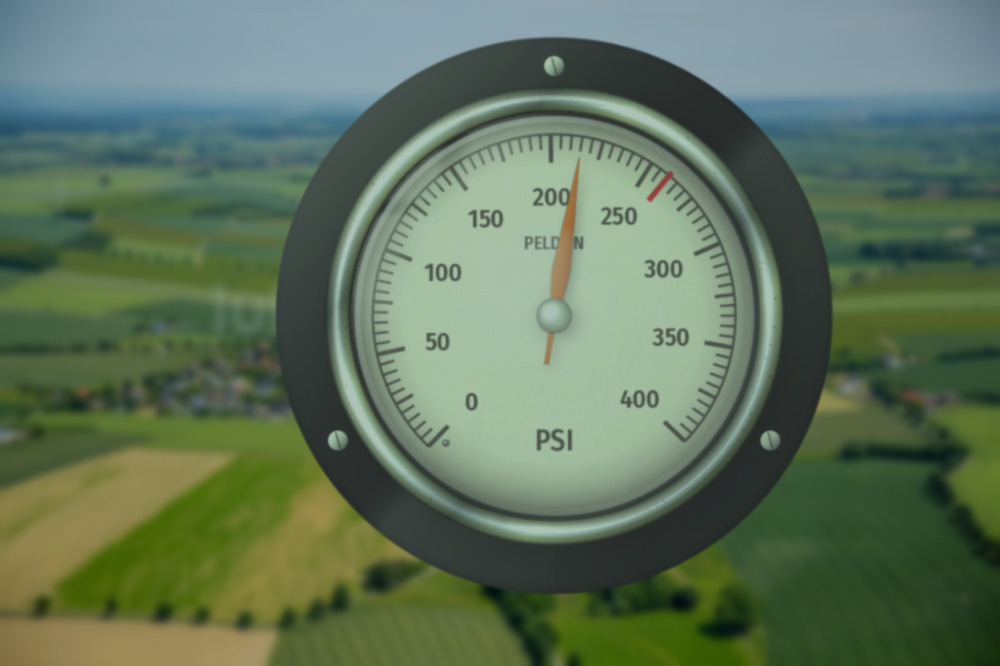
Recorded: 215 psi
